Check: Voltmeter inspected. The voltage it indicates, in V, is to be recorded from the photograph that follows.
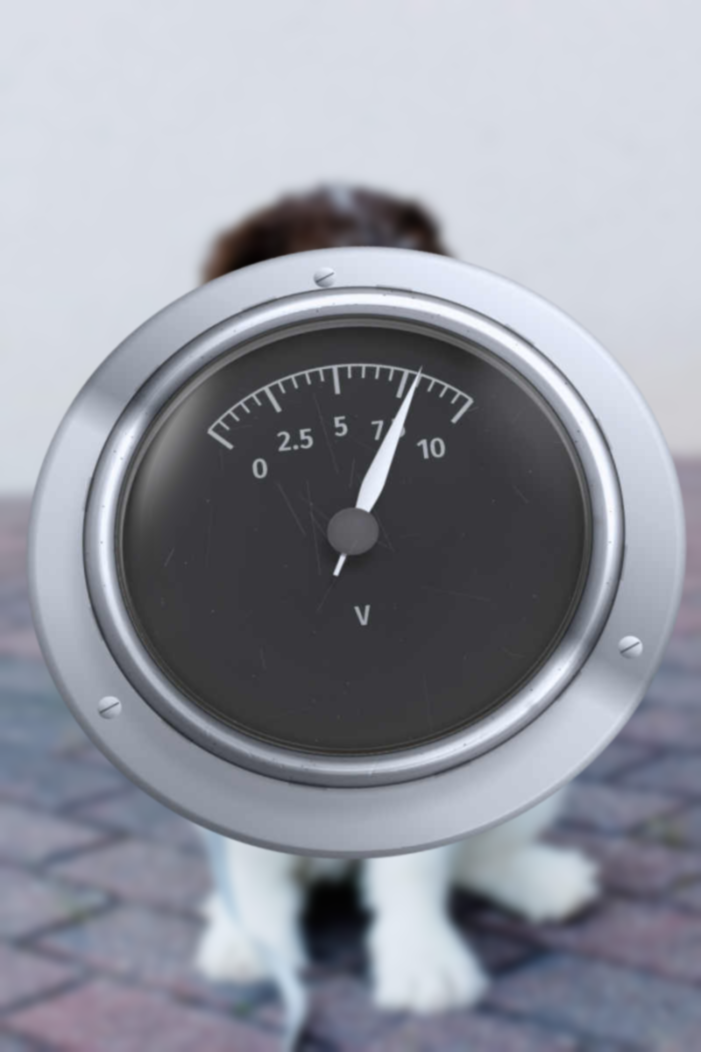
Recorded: 8 V
